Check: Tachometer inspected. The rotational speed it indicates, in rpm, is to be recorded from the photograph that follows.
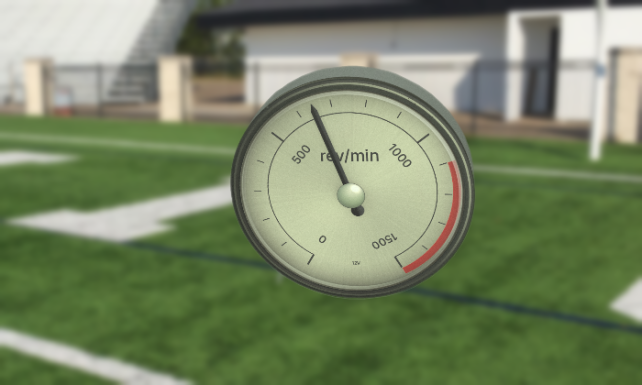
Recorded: 650 rpm
